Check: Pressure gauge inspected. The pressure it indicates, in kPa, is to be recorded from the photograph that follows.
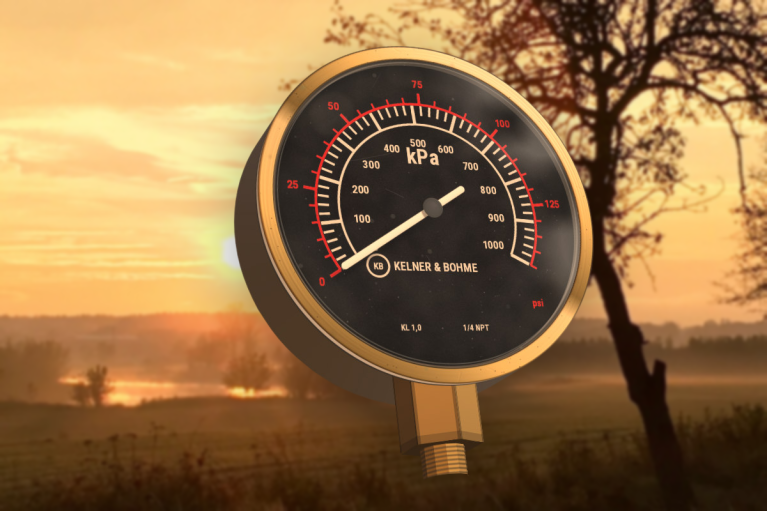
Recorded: 0 kPa
